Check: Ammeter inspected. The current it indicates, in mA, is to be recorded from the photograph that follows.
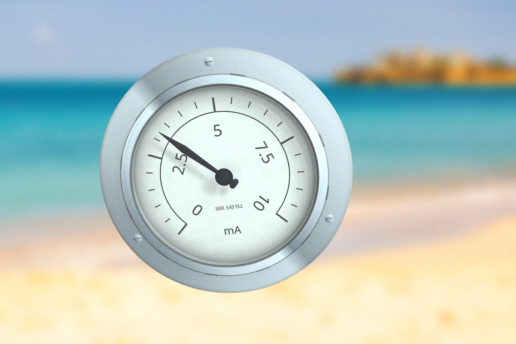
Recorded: 3.25 mA
